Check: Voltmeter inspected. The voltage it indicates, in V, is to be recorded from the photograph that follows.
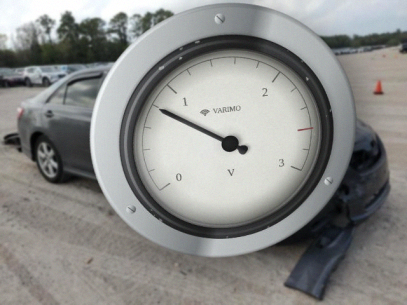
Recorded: 0.8 V
